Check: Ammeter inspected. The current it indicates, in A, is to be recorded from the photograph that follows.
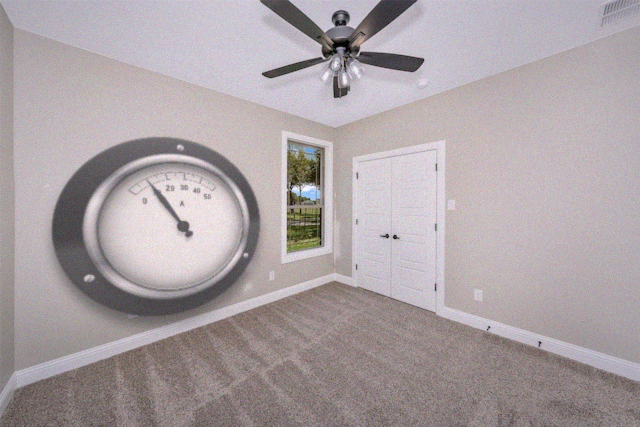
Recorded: 10 A
